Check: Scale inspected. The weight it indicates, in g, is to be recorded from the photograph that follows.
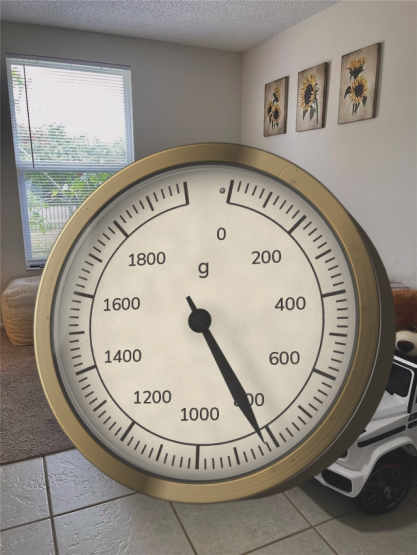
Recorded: 820 g
